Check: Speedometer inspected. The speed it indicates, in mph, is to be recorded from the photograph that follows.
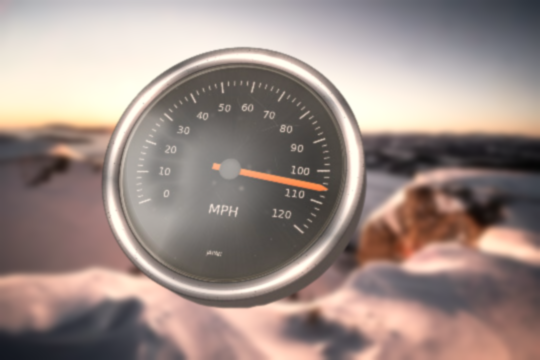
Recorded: 106 mph
